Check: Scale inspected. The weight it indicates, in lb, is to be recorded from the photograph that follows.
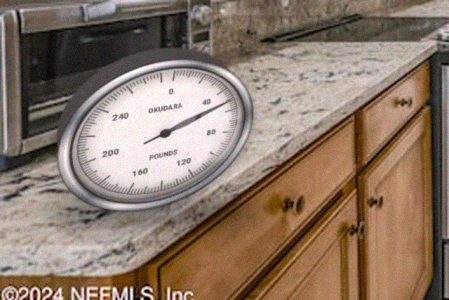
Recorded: 50 lb
